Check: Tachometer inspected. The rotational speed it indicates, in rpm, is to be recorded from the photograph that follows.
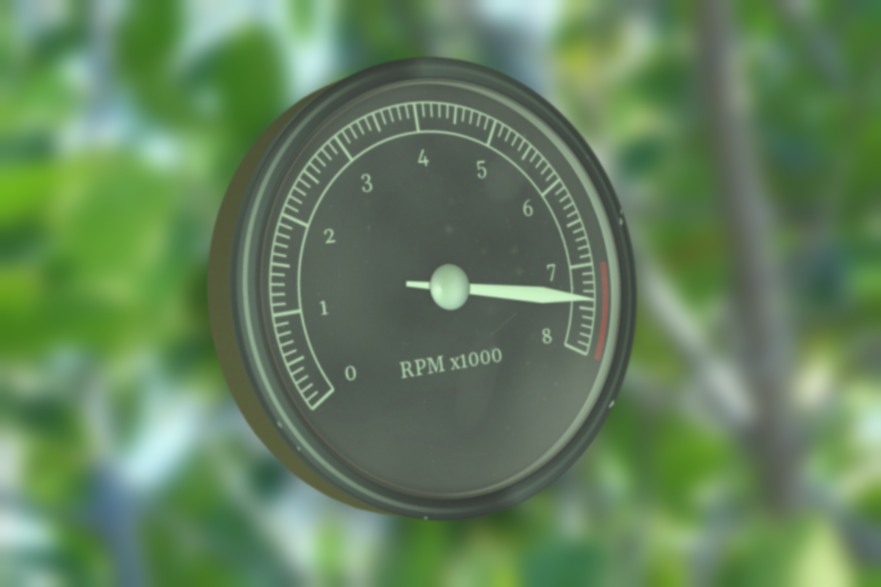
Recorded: 7400 rpm
